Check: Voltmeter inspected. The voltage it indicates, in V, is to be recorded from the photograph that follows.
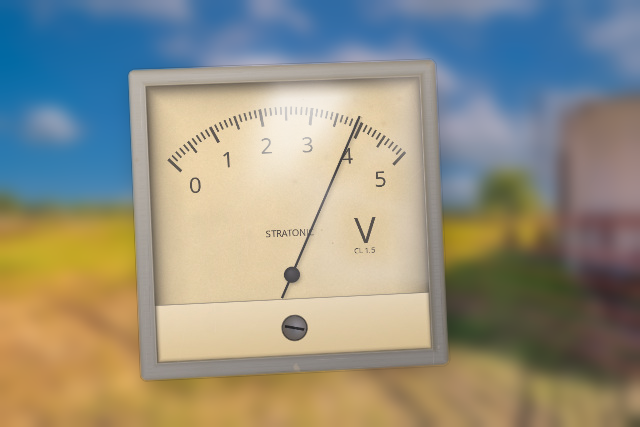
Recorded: 3.9 V
